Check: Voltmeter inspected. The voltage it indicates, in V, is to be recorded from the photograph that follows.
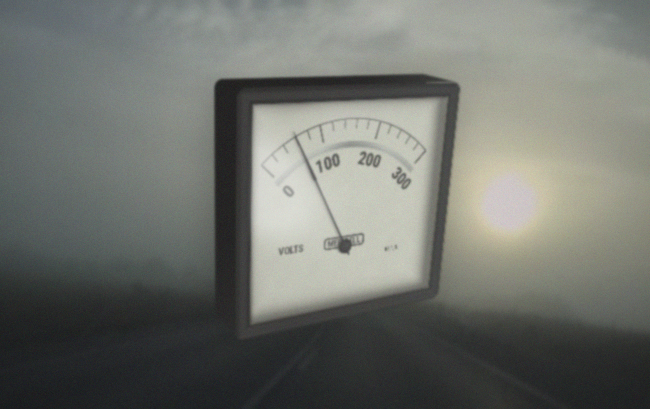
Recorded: 60 V
